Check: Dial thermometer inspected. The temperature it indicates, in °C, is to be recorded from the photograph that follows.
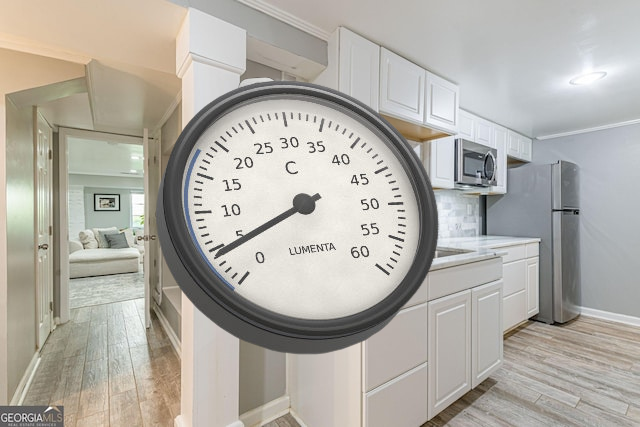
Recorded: 4 °C
